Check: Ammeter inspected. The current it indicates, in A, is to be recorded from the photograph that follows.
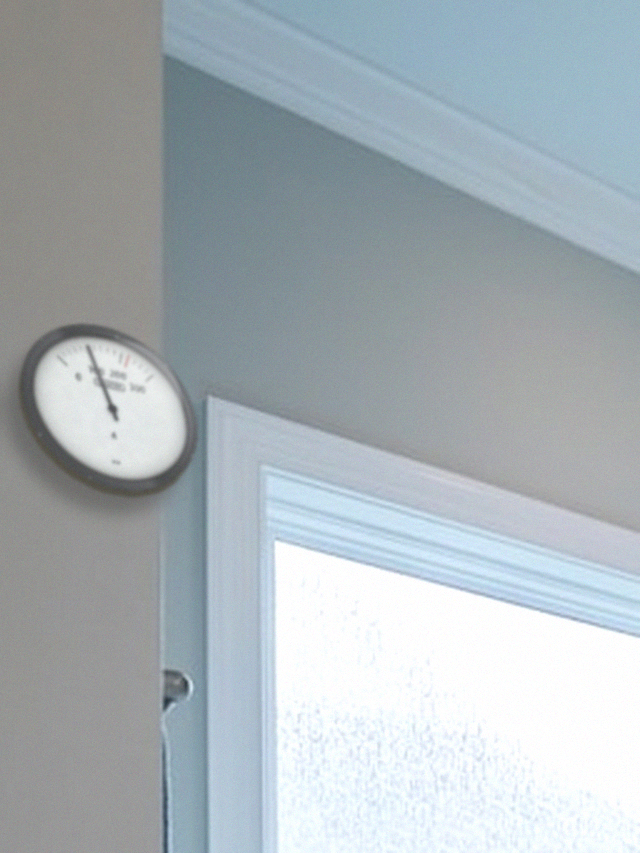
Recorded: 100 A
